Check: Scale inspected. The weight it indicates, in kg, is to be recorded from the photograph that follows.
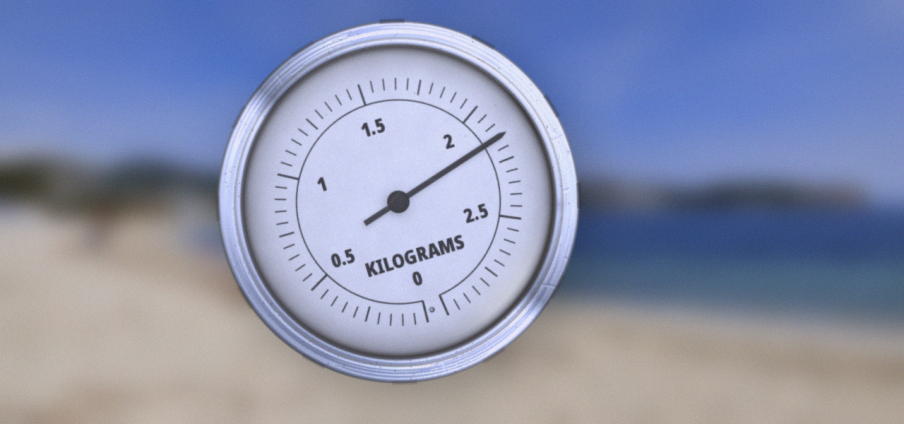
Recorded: 2.15 kg
